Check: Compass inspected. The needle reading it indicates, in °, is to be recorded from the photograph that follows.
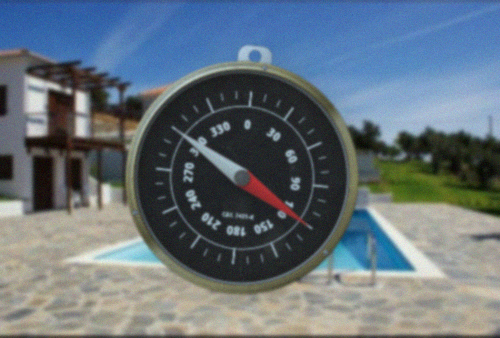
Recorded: 120 °
